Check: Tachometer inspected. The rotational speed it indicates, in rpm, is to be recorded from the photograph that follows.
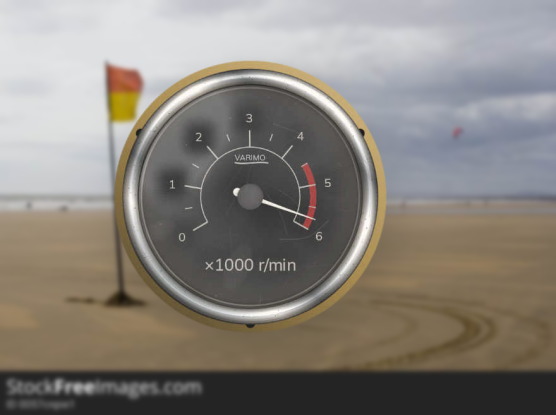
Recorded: 5750 rpm
